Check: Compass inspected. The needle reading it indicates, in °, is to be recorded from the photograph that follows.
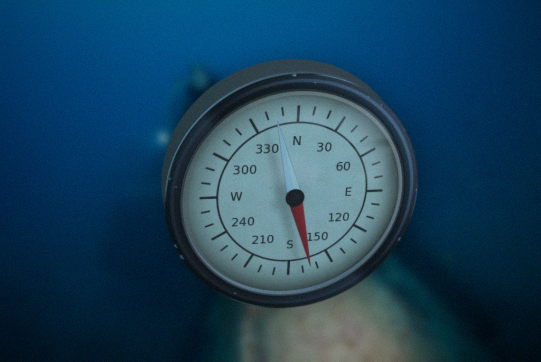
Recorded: 165 °
